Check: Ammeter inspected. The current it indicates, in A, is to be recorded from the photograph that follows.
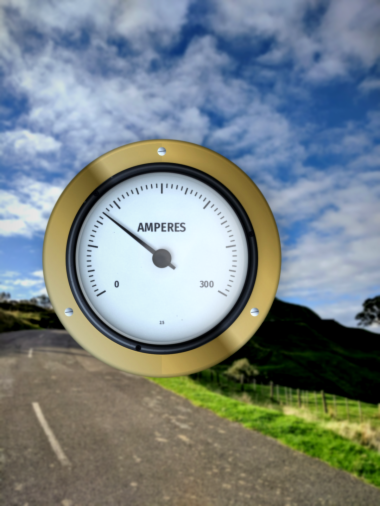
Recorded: 85 A
